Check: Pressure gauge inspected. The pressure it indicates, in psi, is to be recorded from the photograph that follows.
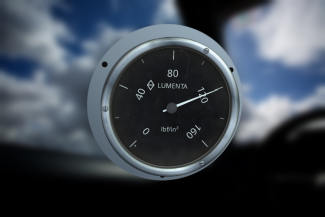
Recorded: 120 psi
